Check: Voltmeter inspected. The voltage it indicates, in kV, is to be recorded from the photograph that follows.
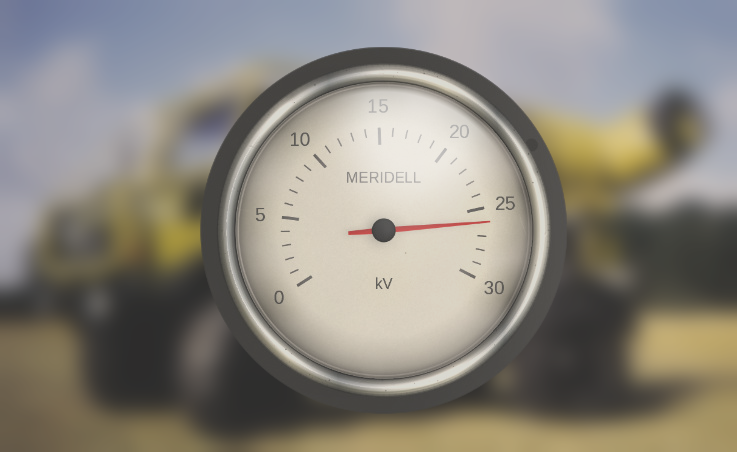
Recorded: 26 kV
